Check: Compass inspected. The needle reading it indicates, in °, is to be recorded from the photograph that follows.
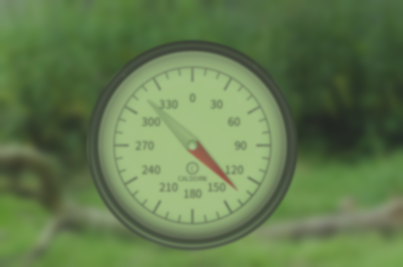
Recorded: 135 °
